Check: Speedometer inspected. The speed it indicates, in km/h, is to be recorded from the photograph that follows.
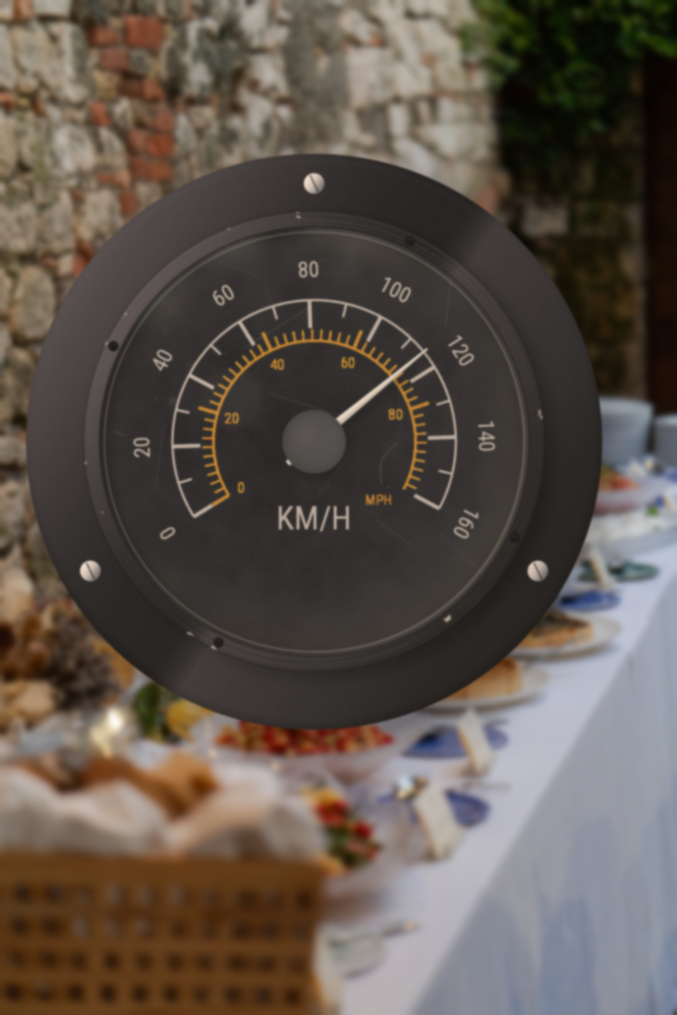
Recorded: 115 km/h
